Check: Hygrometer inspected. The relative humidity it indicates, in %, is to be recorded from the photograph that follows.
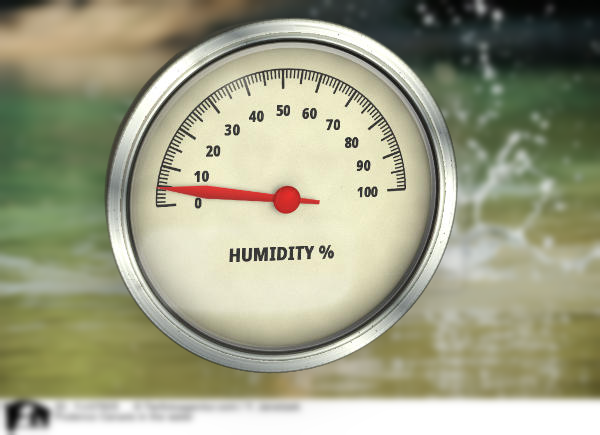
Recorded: 5 %
